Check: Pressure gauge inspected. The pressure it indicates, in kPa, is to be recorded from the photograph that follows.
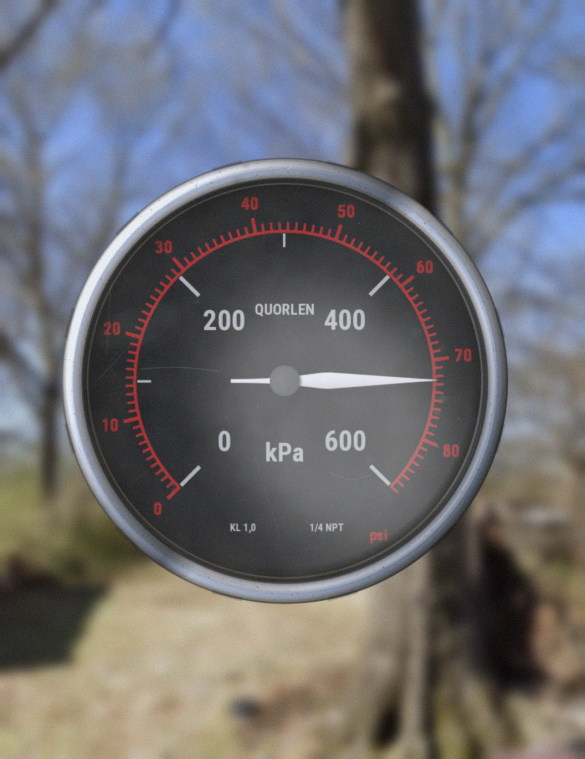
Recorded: 500 kPa
